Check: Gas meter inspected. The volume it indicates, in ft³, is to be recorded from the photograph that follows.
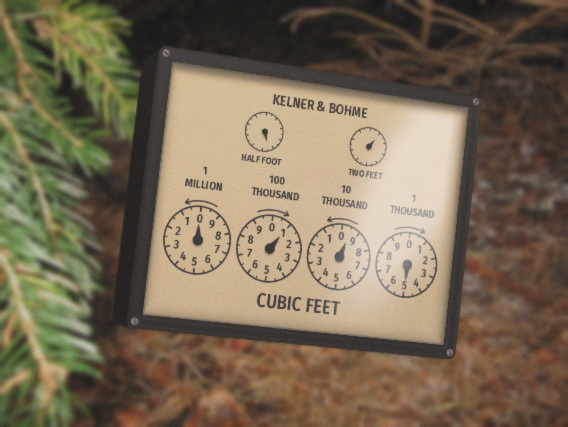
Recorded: 9500 ft³
